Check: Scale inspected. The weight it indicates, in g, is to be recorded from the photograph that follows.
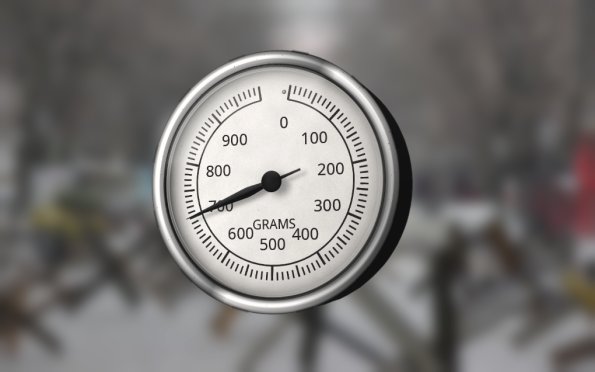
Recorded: 700 g
